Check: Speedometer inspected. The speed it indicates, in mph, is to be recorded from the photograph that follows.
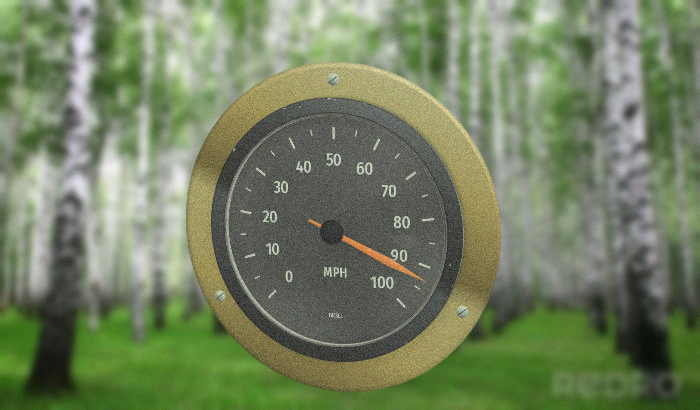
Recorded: 92.5 mph
